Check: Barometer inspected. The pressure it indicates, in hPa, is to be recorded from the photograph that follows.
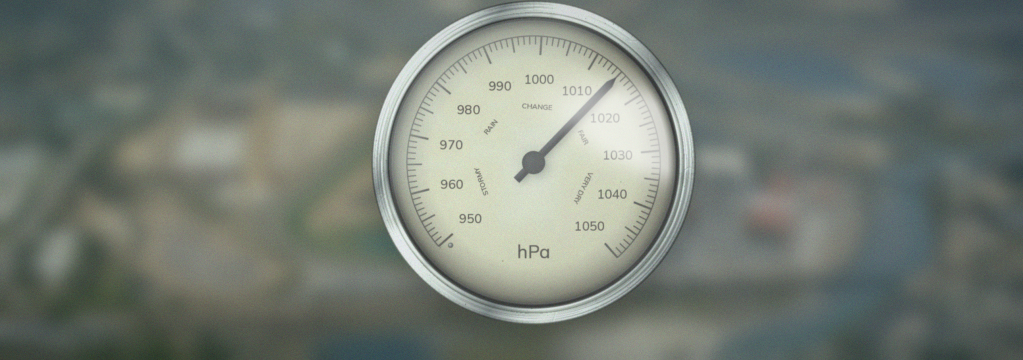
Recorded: 1015 hPa
